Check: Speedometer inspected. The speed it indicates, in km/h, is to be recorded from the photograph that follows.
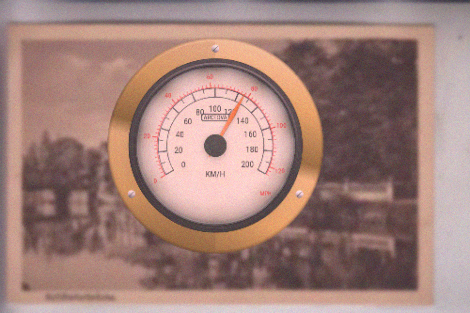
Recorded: 125 km/h
